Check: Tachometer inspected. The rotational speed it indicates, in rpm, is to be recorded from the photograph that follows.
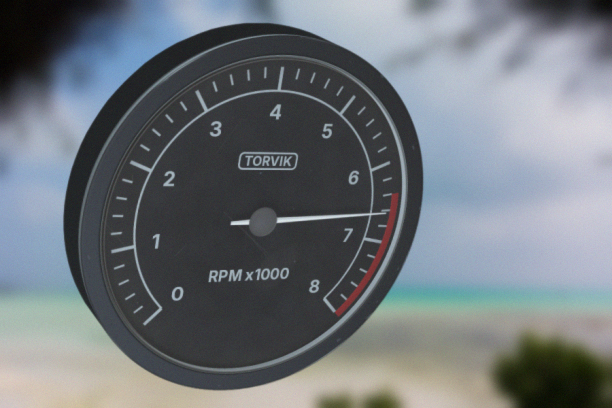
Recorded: 6600 rpm
